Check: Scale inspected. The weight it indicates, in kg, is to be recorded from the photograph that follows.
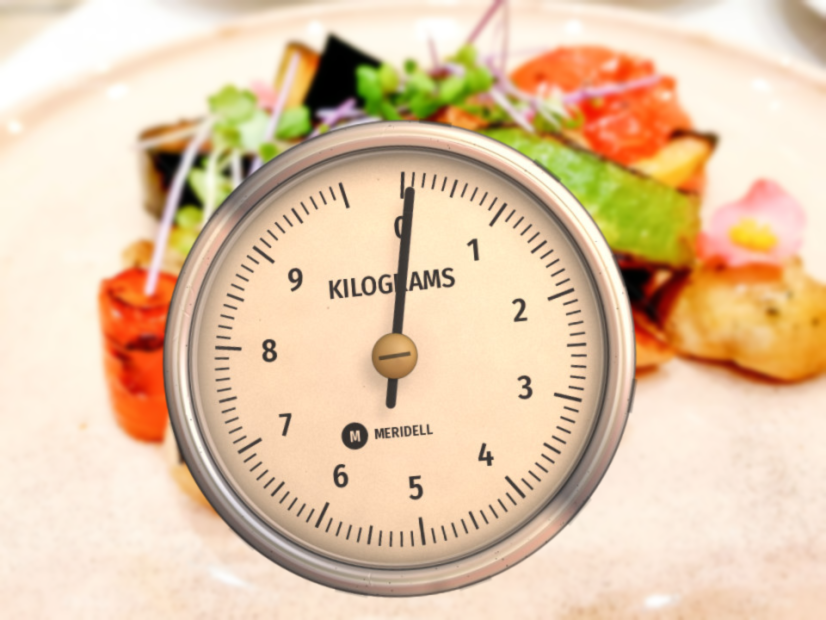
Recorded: 0.1 kg
